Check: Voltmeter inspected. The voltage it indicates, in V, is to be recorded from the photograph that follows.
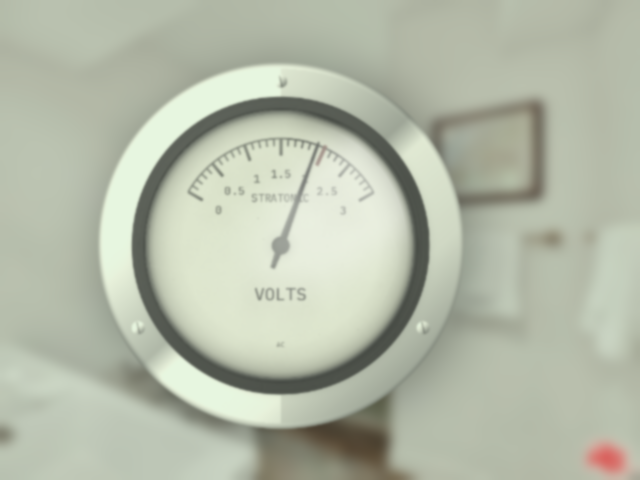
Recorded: 2 V
